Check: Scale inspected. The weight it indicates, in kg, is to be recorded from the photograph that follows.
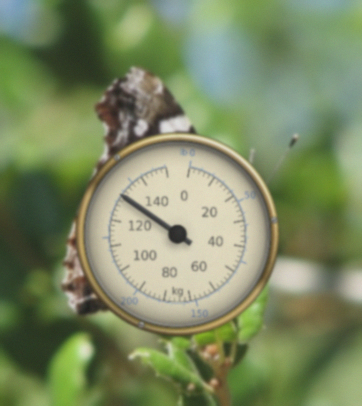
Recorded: 130 kg
